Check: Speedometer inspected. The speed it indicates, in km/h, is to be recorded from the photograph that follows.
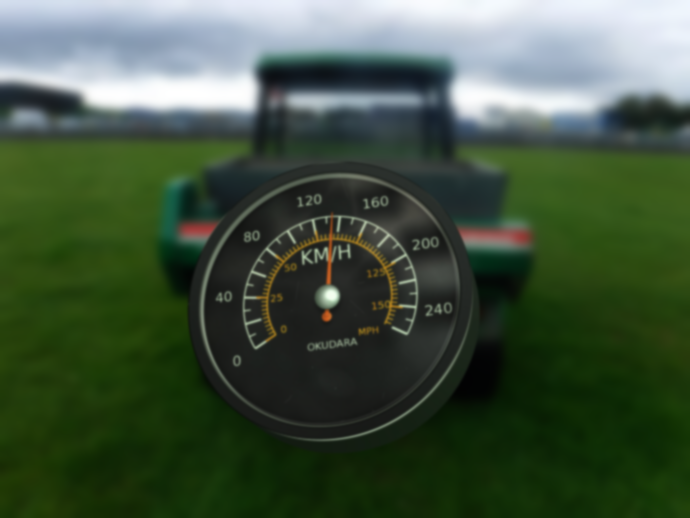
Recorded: 135 km/h
